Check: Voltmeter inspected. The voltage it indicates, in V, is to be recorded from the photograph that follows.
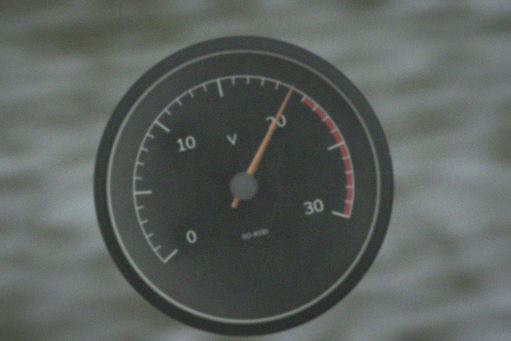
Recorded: 20 V
